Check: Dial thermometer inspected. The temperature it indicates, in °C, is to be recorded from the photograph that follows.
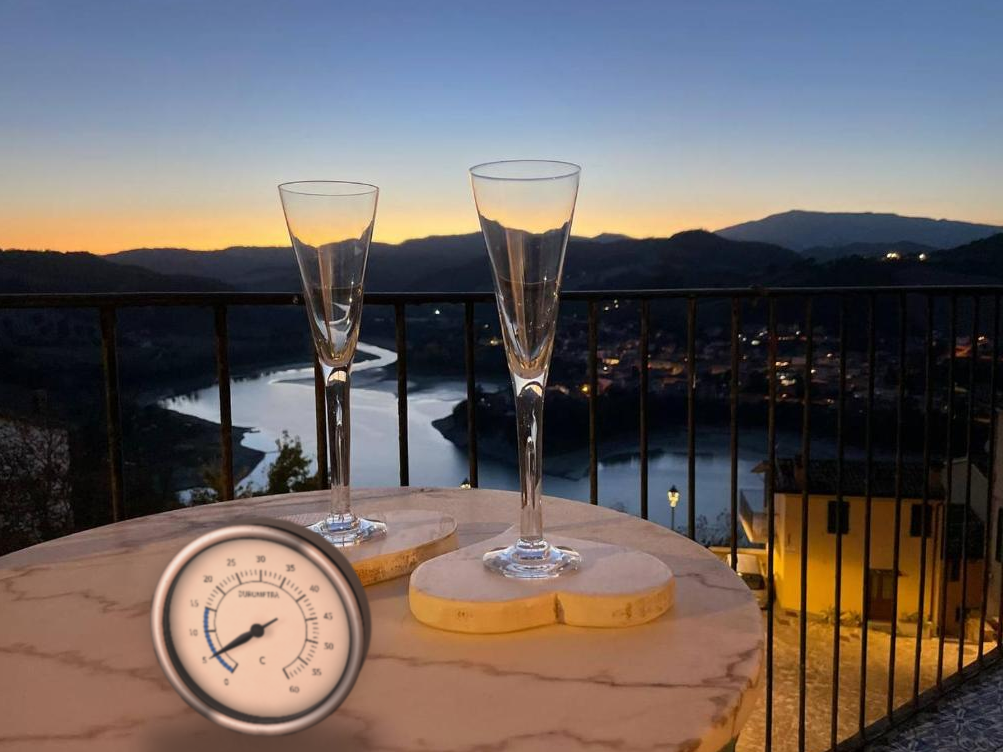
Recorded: 5 °C
